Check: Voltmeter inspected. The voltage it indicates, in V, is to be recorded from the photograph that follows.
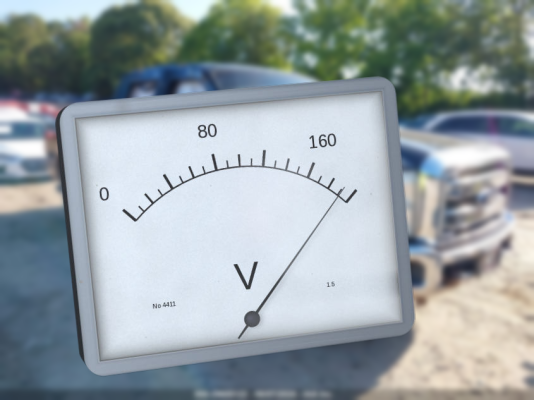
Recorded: 190 V
